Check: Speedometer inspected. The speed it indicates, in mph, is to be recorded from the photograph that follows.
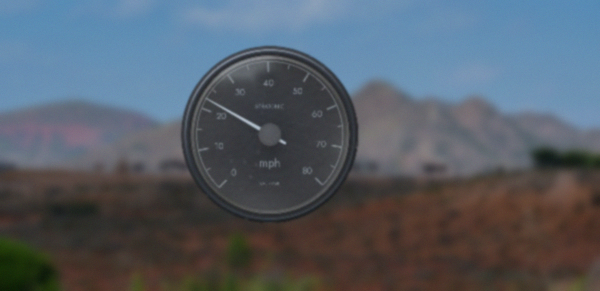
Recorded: 22.5 mph
